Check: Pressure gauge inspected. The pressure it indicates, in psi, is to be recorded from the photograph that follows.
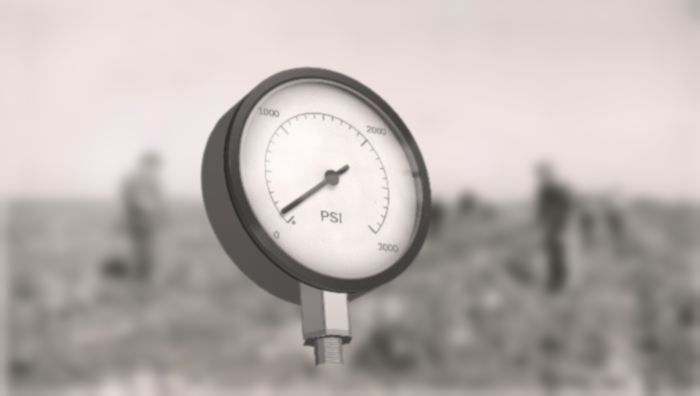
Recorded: 100 psi
